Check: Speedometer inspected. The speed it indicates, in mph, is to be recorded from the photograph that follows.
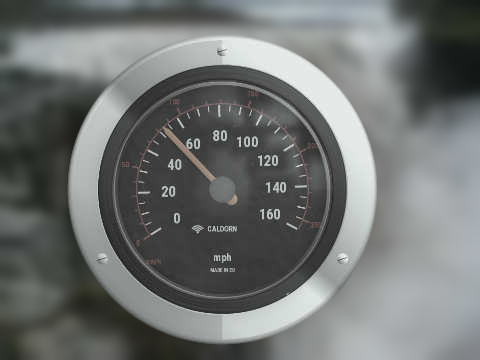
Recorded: 52.5 mph
